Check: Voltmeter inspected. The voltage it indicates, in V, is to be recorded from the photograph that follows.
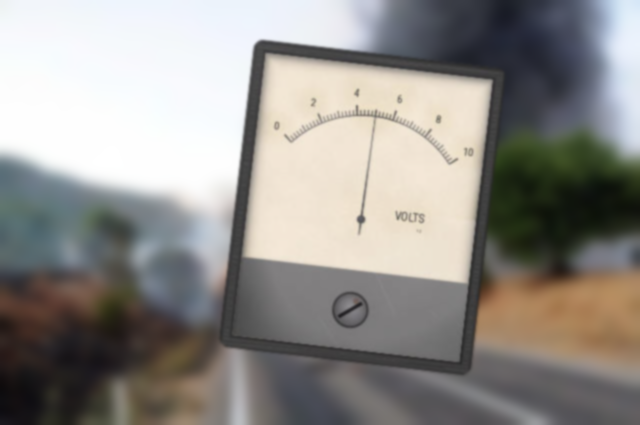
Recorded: 5 V
